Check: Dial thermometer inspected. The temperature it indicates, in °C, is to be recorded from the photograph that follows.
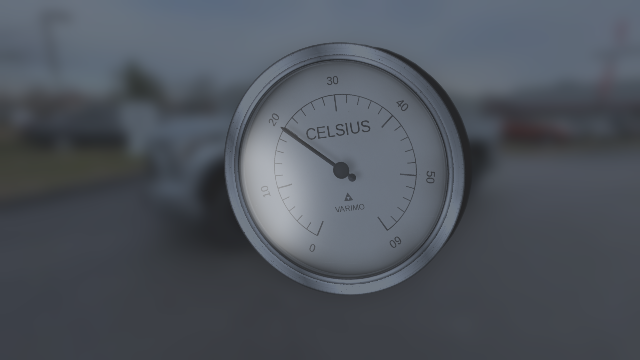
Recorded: 20 °C
